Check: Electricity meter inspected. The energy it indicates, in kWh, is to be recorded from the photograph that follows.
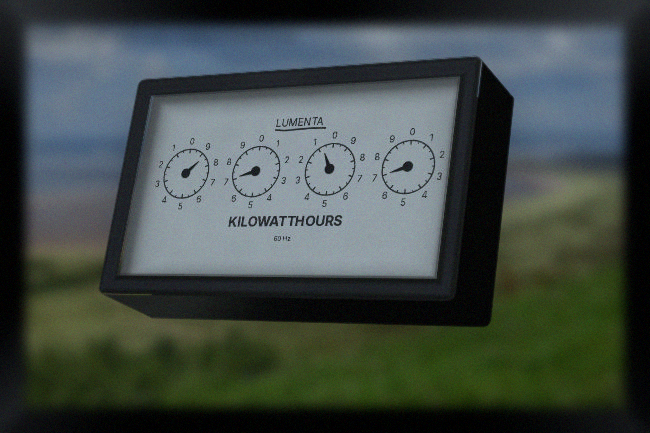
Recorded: 8707 kWh
